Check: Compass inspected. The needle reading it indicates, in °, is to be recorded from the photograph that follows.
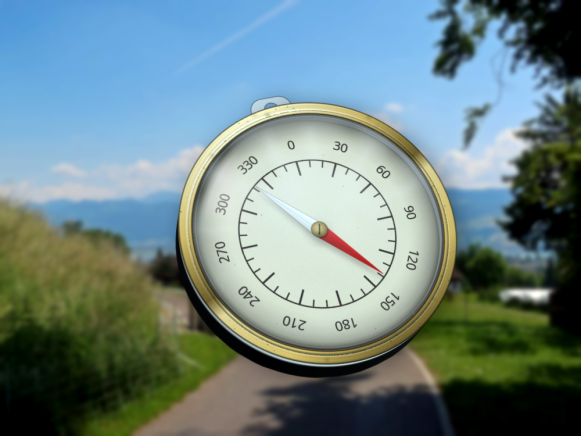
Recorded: 140 °
